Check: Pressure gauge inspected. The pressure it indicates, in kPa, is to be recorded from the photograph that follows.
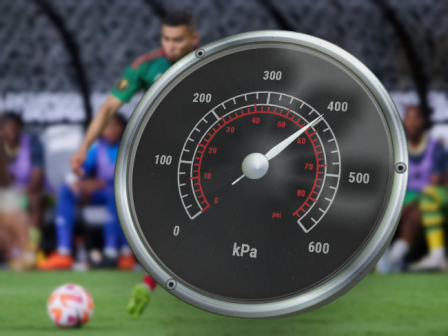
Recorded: 400 kPa
